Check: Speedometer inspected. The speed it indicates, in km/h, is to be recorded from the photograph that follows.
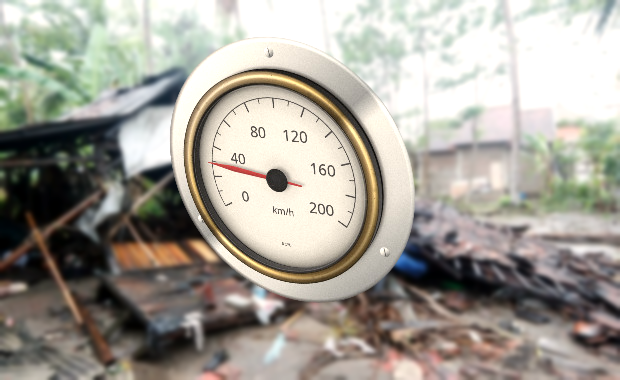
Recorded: 30 km/h
